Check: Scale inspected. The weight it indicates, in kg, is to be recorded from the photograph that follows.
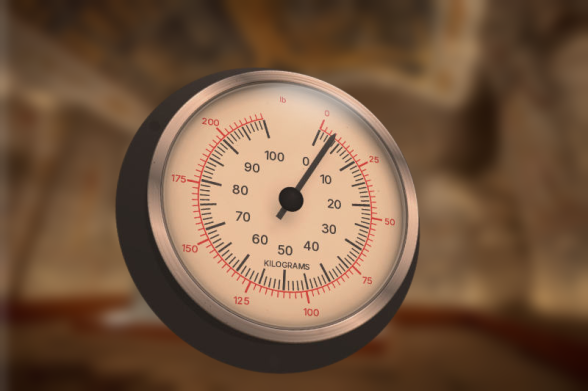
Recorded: 3 kg
